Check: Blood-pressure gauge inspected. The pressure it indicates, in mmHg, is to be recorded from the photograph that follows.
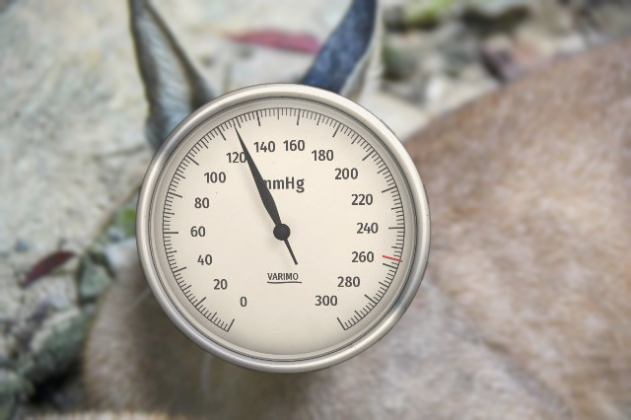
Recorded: 128 mmHg
